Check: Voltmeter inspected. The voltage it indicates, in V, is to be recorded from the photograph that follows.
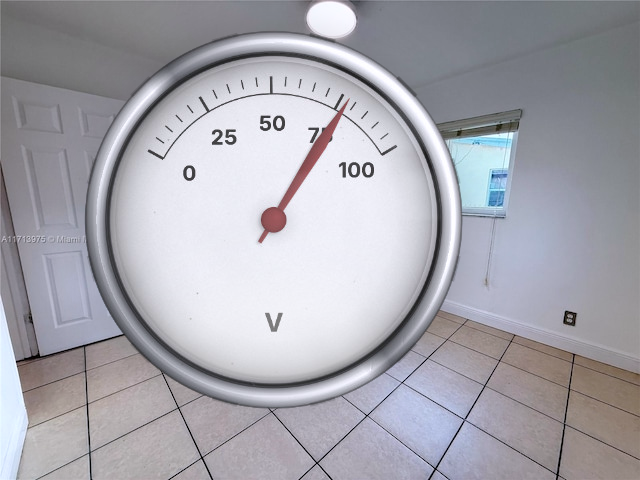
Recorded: 77.5 V
